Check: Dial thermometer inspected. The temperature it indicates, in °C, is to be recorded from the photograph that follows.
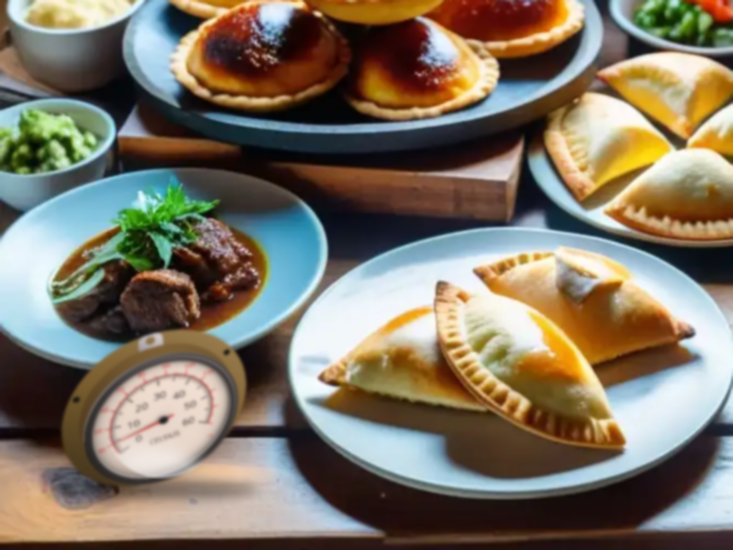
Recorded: 5 °C
